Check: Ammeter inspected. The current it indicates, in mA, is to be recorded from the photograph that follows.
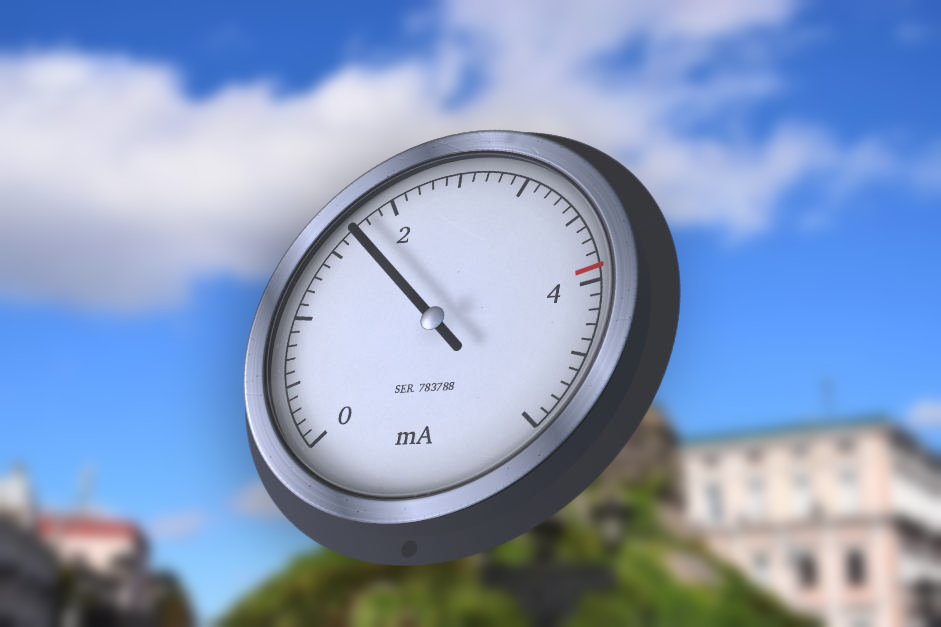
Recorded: 1.7 mA
